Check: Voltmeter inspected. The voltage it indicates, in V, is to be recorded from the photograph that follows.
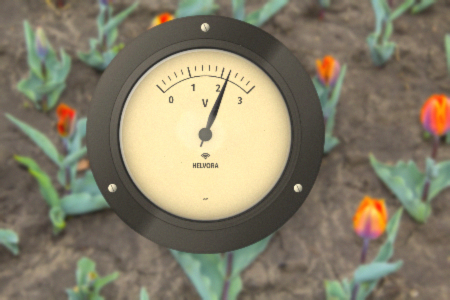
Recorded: 2.2 V
